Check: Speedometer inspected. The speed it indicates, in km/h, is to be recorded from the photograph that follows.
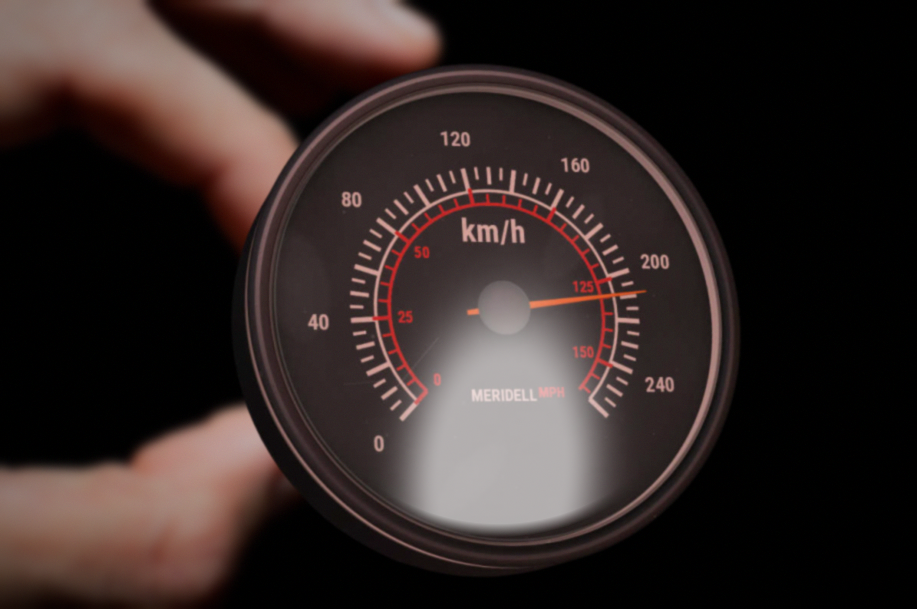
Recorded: 210 km/h
